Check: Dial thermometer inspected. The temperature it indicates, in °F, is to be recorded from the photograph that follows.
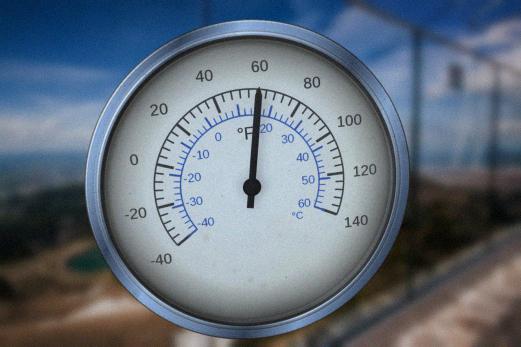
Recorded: 60 °F
